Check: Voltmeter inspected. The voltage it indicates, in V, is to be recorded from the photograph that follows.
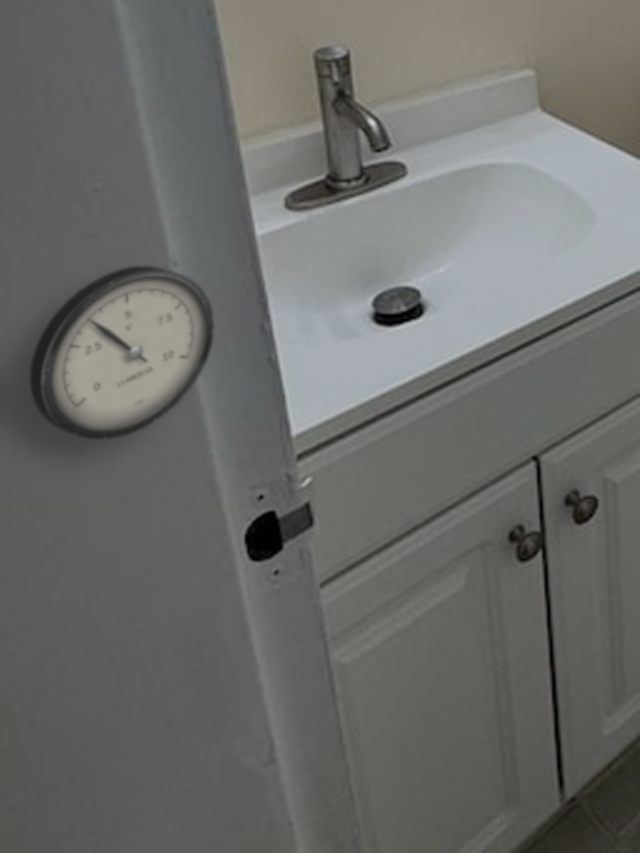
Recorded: 3.5 V
